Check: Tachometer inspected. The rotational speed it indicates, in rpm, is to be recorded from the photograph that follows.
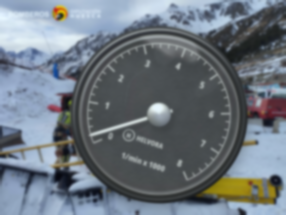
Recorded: 200 rpm
